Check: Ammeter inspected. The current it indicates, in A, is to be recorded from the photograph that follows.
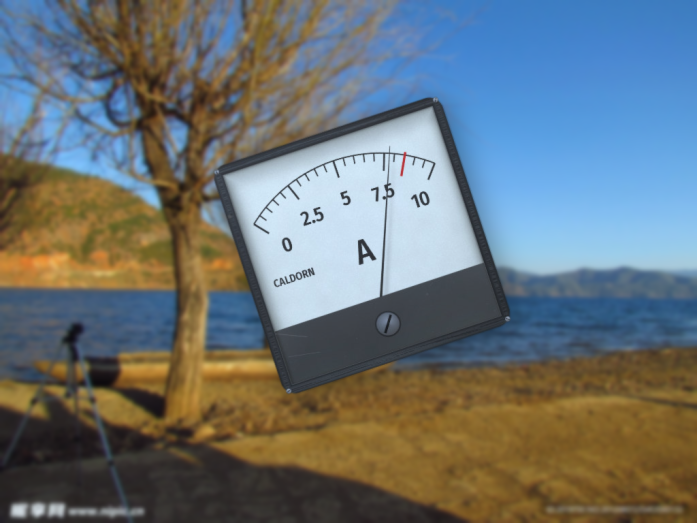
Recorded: 7.75 A
